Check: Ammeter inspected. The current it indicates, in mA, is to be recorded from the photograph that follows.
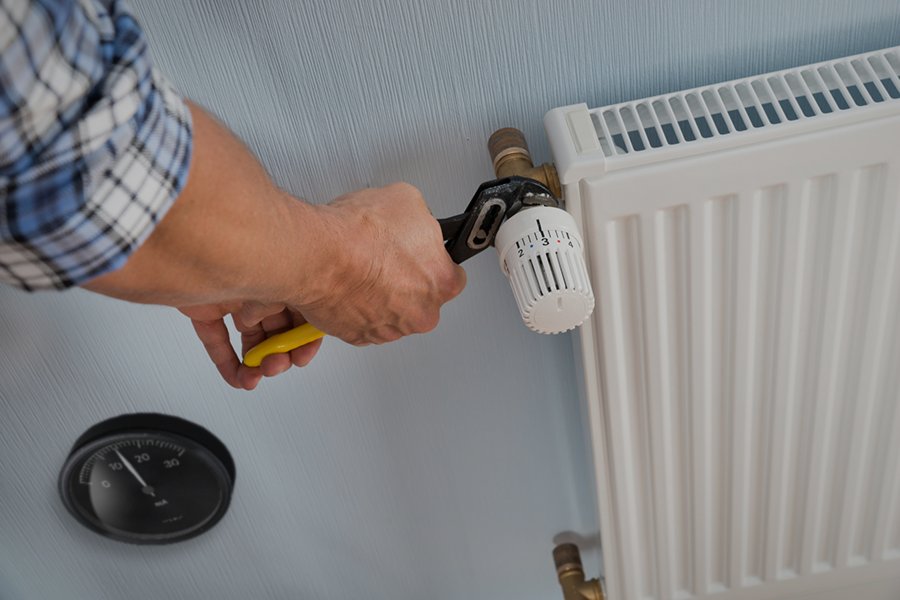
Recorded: 15 mA
